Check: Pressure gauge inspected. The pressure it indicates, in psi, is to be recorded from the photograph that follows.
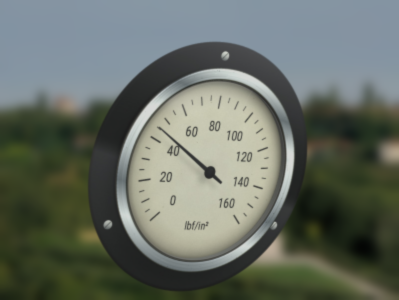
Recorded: 45 psi
